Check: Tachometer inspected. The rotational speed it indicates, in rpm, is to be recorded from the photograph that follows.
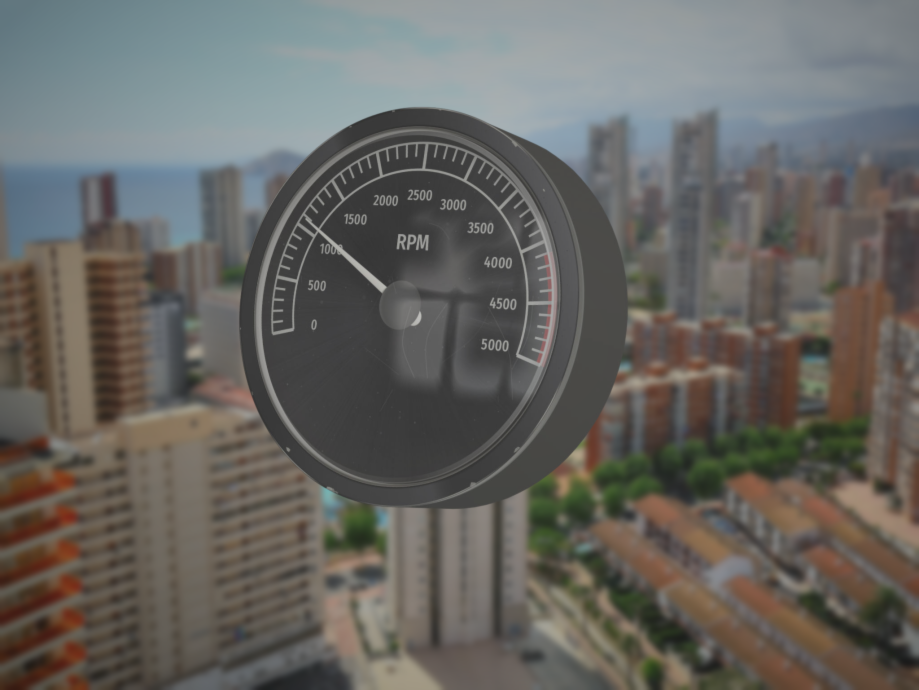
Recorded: 1100 rpm
